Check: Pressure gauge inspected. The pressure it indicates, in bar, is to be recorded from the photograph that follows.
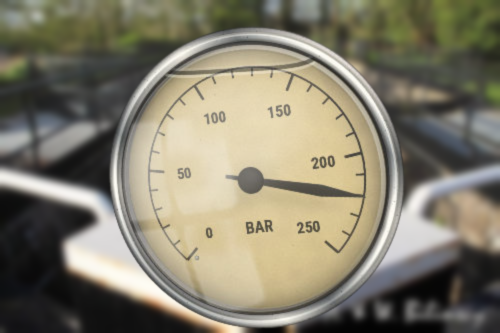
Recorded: 220 bar
